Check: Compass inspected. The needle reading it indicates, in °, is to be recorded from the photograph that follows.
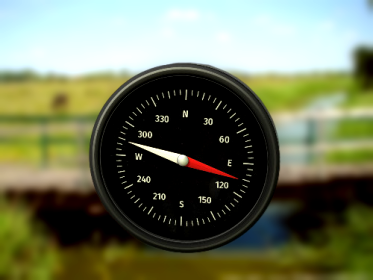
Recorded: 105 °
